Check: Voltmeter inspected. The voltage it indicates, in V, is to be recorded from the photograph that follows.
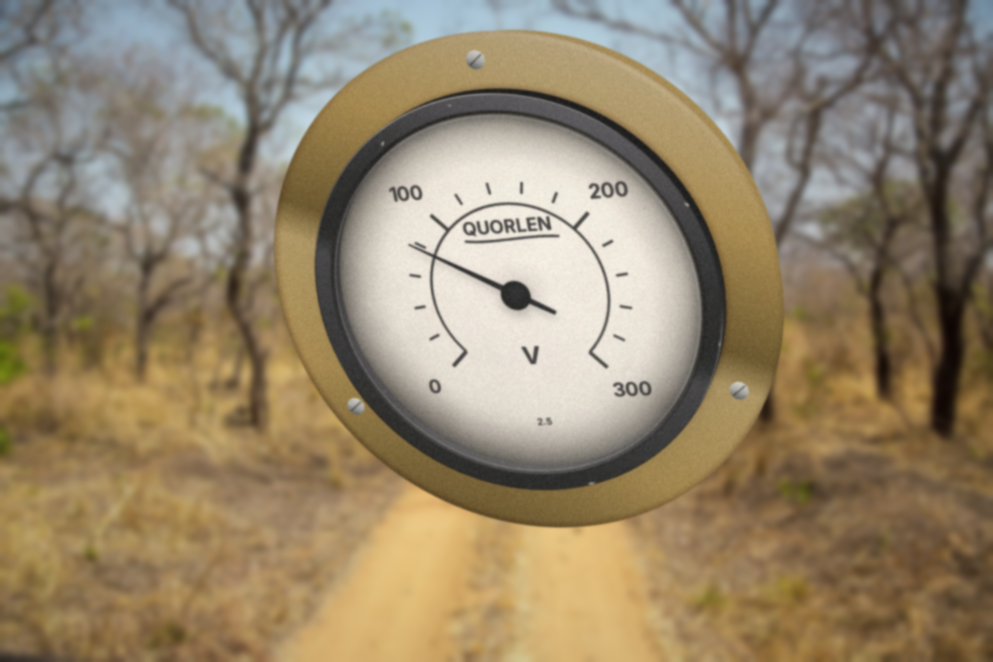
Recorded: 80 V
